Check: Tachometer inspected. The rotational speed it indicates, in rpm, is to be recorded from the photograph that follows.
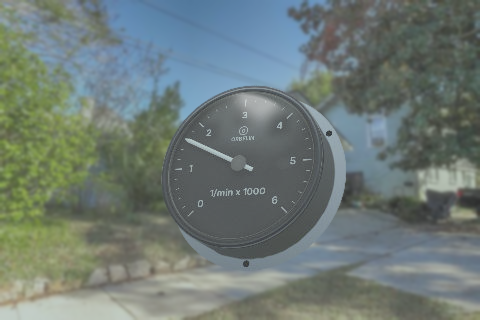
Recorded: 1600 rpm
